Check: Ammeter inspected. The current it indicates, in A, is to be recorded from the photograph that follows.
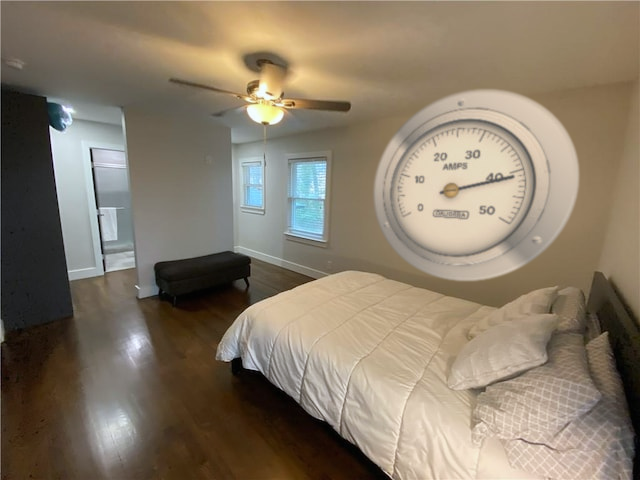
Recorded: 41 A
